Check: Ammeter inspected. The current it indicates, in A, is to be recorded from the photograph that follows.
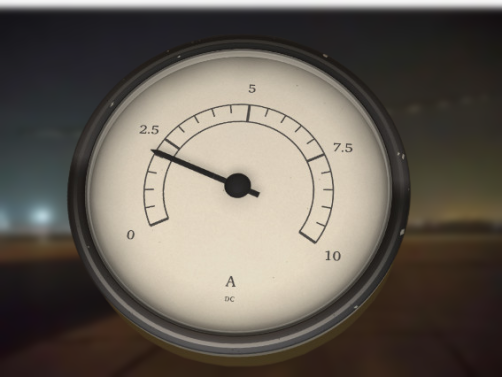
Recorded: 2 A
